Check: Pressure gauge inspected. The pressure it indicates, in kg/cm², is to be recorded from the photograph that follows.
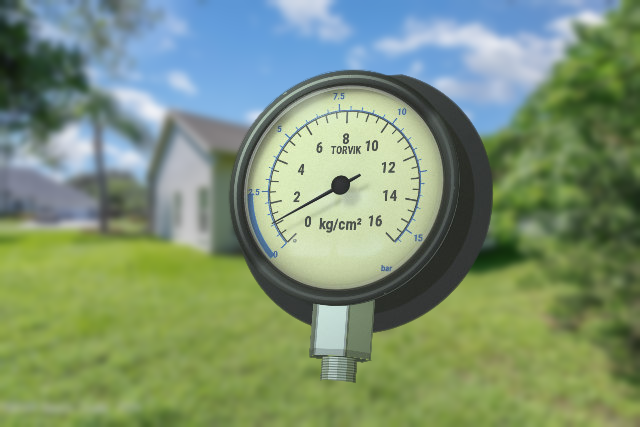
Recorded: 1 kg/cm²
